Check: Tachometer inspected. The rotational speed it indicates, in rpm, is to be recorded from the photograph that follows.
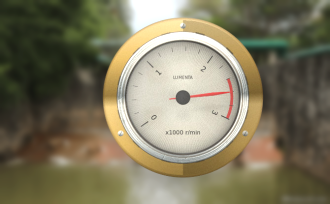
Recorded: 2600 rpm
